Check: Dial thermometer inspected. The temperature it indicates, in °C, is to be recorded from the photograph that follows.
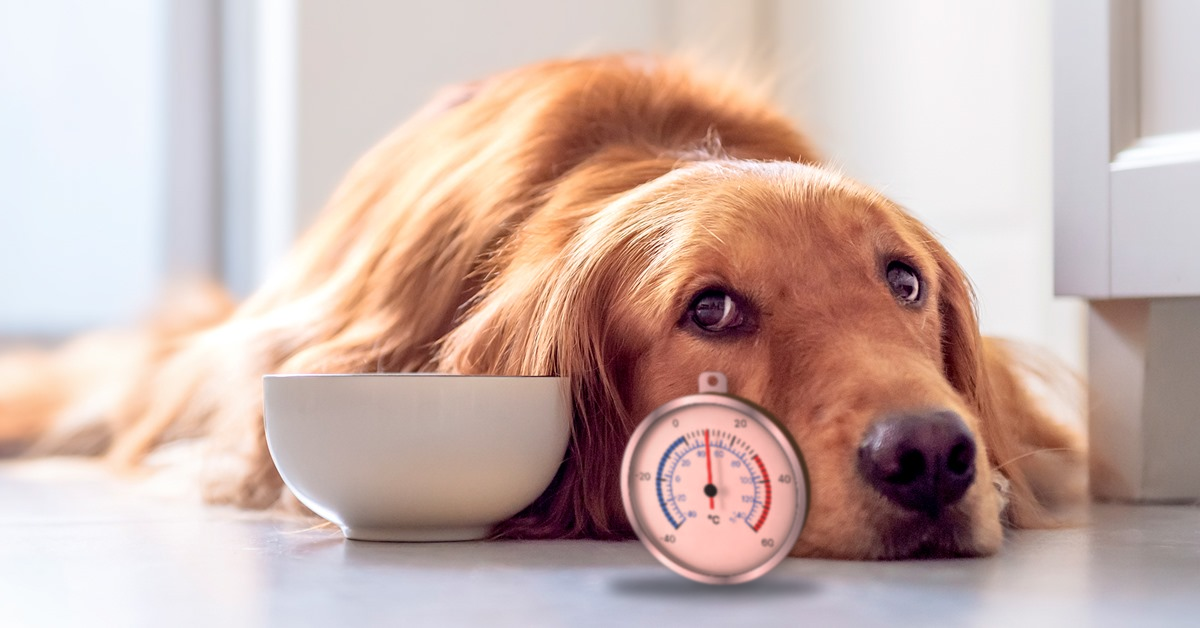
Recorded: 10 °C
